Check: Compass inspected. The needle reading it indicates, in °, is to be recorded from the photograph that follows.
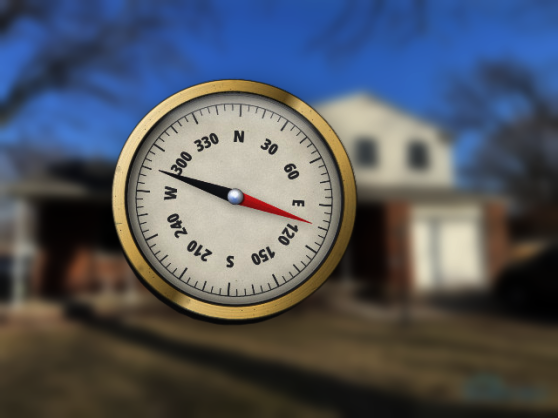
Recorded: 105 °
